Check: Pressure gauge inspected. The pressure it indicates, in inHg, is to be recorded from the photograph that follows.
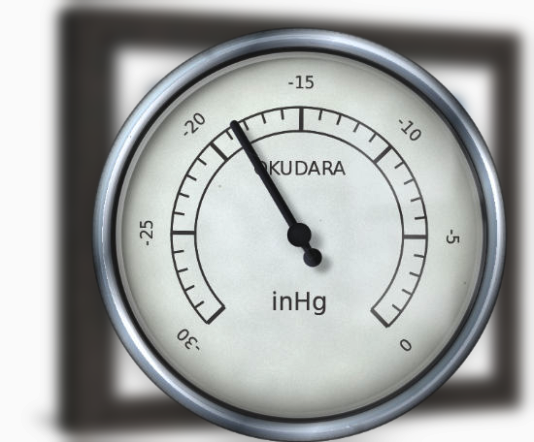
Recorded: -18.5 inHg
